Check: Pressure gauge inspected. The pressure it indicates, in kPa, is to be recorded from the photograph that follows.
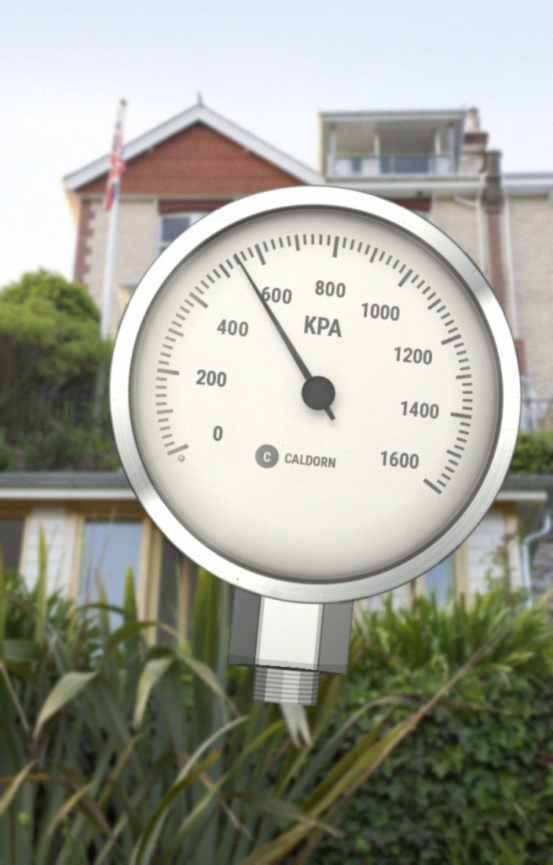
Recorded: 540 kPa
